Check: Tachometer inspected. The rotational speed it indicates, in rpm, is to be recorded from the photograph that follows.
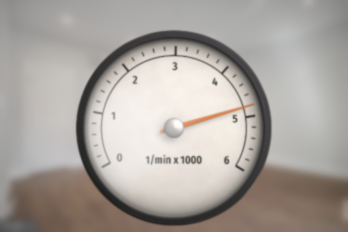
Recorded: 4800 rpm
